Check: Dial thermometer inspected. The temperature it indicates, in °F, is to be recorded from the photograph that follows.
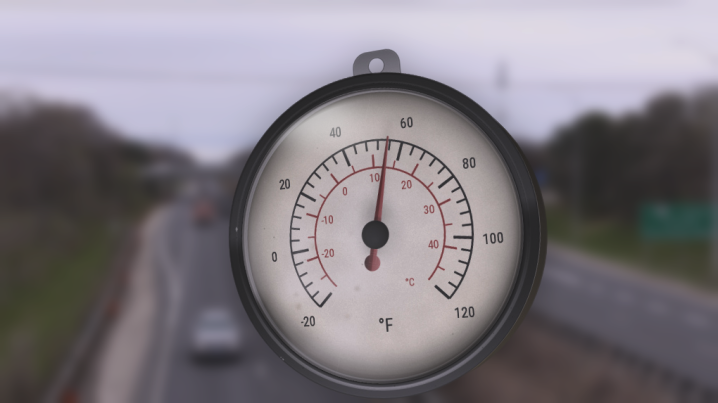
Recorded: 56 °F
